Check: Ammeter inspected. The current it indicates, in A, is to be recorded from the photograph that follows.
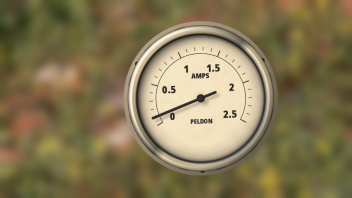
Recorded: 0.1 A
